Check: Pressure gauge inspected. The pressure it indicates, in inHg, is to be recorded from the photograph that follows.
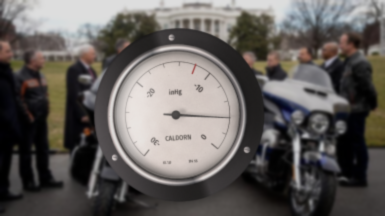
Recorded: -4 inHg
